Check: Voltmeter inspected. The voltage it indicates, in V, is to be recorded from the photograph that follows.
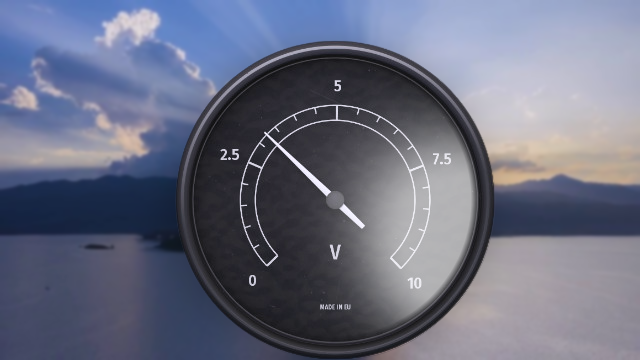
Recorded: 3.25 V
